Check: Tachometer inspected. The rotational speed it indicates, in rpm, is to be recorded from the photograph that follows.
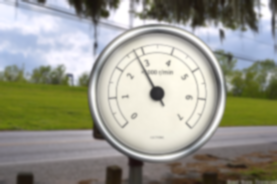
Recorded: 2750 rpm
